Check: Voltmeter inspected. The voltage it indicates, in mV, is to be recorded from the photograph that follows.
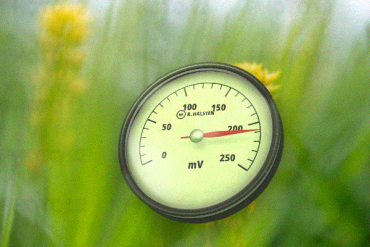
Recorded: 210 mV
